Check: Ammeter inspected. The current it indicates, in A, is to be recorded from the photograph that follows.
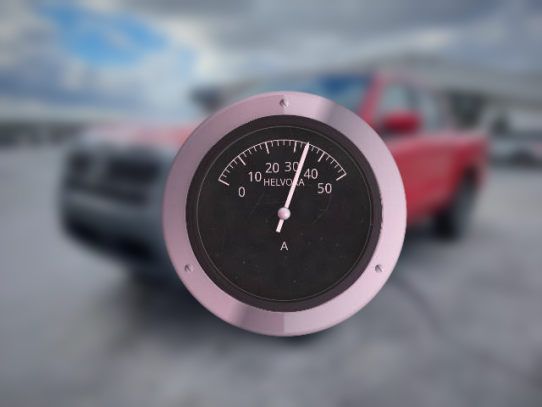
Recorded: 34 A
